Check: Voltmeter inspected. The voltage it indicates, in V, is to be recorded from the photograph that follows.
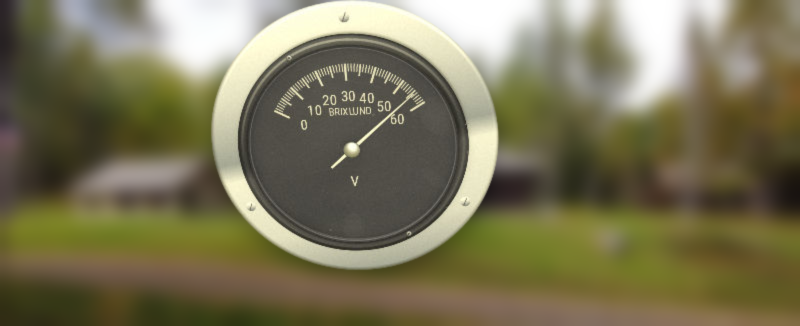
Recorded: 55 V
